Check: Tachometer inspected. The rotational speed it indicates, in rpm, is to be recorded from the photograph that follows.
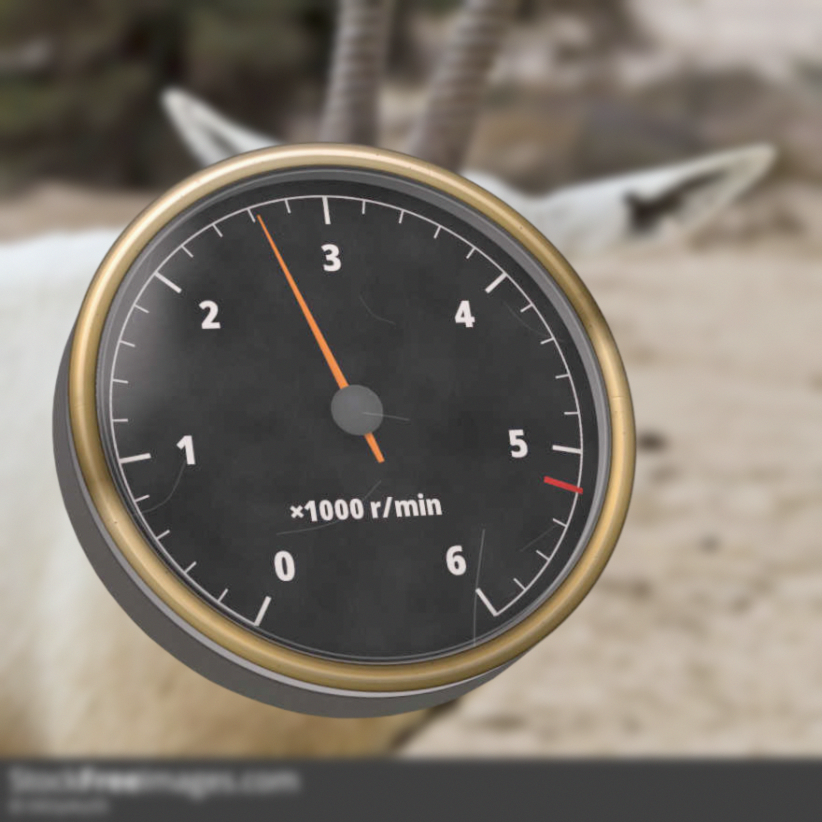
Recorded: 2600 rpm
